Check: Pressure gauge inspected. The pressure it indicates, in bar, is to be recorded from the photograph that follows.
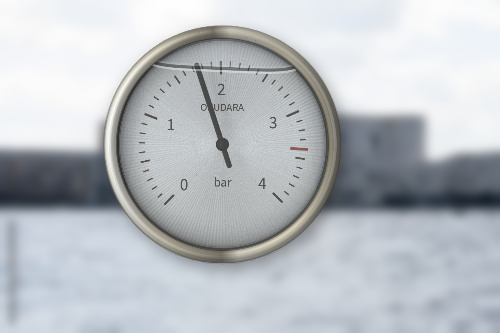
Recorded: 1.75 bar
